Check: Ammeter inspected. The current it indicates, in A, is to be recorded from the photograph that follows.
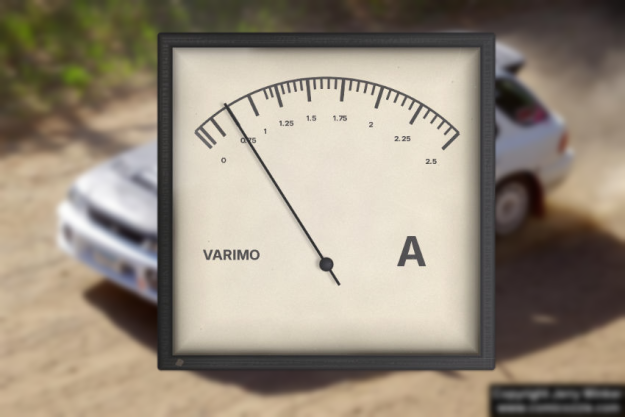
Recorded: 0.75 A
